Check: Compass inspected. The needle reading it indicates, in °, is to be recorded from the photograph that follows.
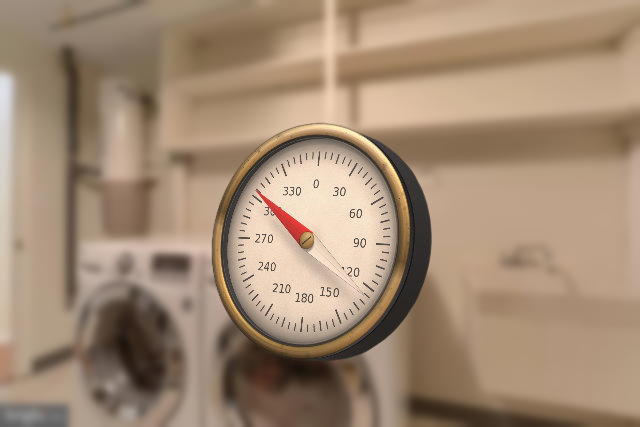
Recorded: 305 °
